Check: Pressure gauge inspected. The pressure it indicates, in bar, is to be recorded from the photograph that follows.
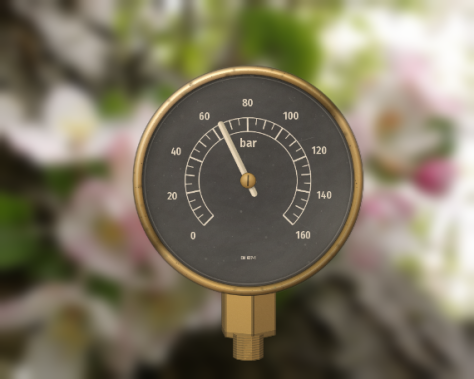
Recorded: 65 bar
